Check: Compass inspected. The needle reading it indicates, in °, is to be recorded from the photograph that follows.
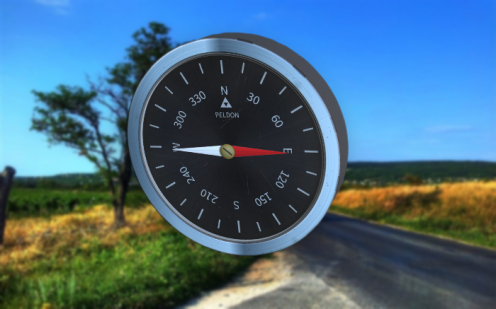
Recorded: 90 °
